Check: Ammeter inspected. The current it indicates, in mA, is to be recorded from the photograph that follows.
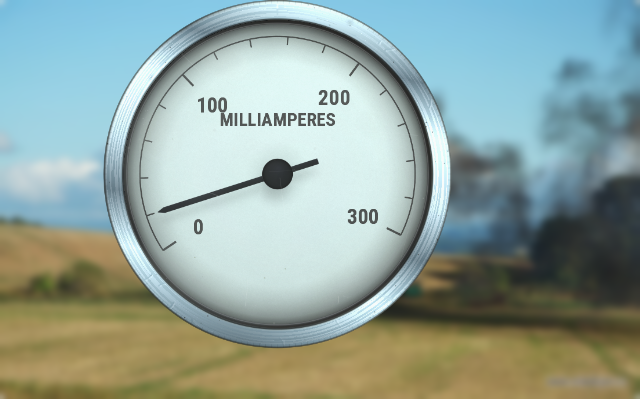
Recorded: 20 mA
